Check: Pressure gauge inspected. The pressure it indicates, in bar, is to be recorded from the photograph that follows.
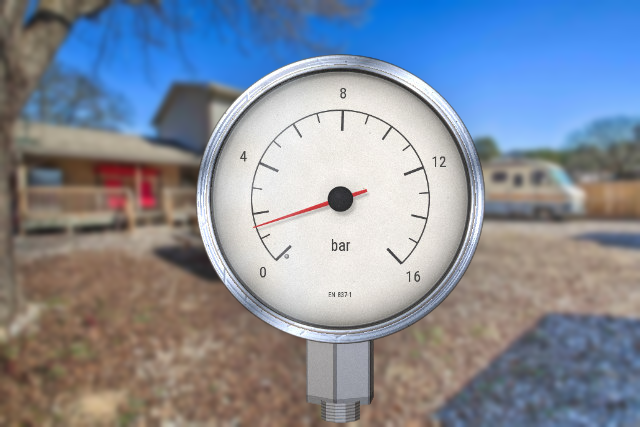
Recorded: 1.5 bar
